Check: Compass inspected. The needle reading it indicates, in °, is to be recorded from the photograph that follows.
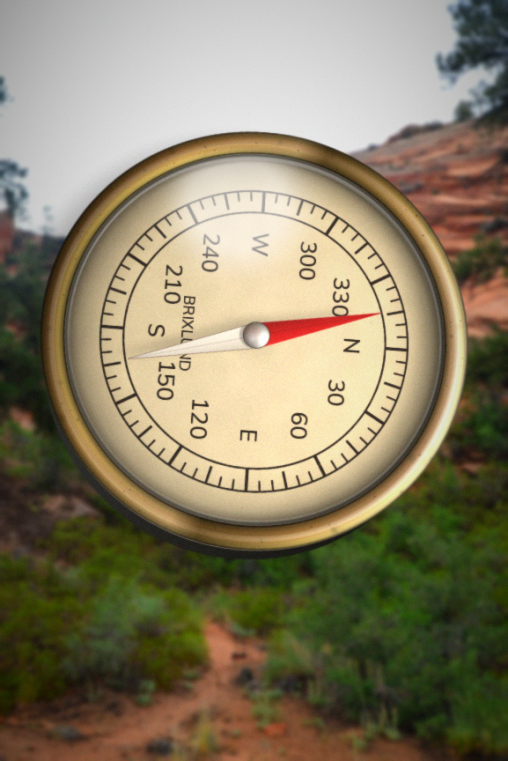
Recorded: 345 °
